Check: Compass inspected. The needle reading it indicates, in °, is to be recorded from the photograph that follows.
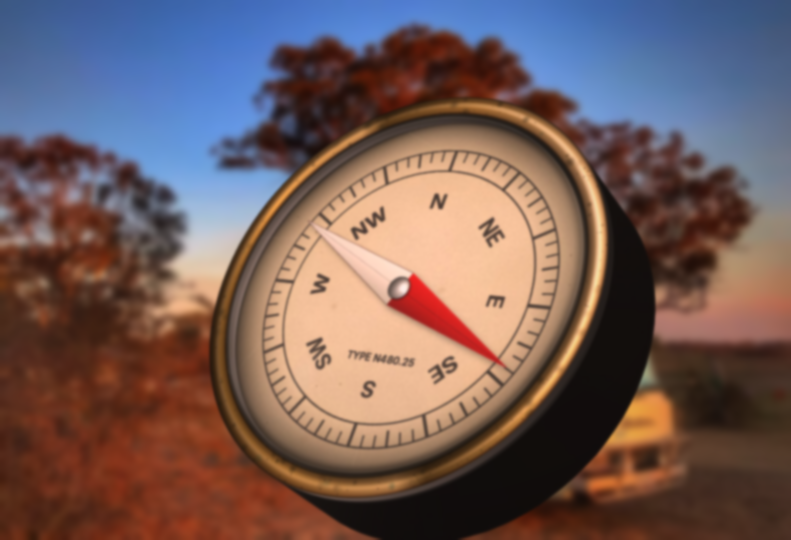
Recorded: 115 °
